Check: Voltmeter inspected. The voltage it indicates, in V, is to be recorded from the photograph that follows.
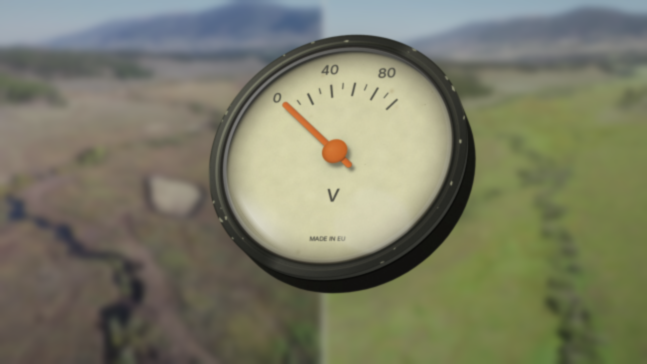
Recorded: 0 V
